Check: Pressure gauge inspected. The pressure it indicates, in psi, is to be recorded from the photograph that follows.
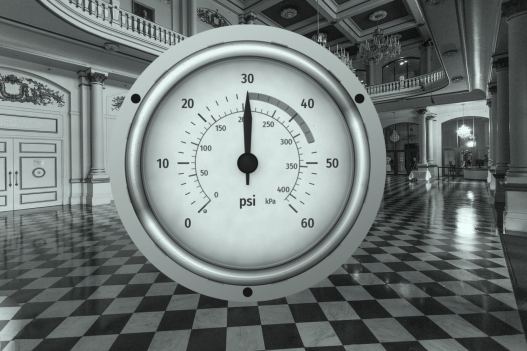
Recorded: 30 psi
